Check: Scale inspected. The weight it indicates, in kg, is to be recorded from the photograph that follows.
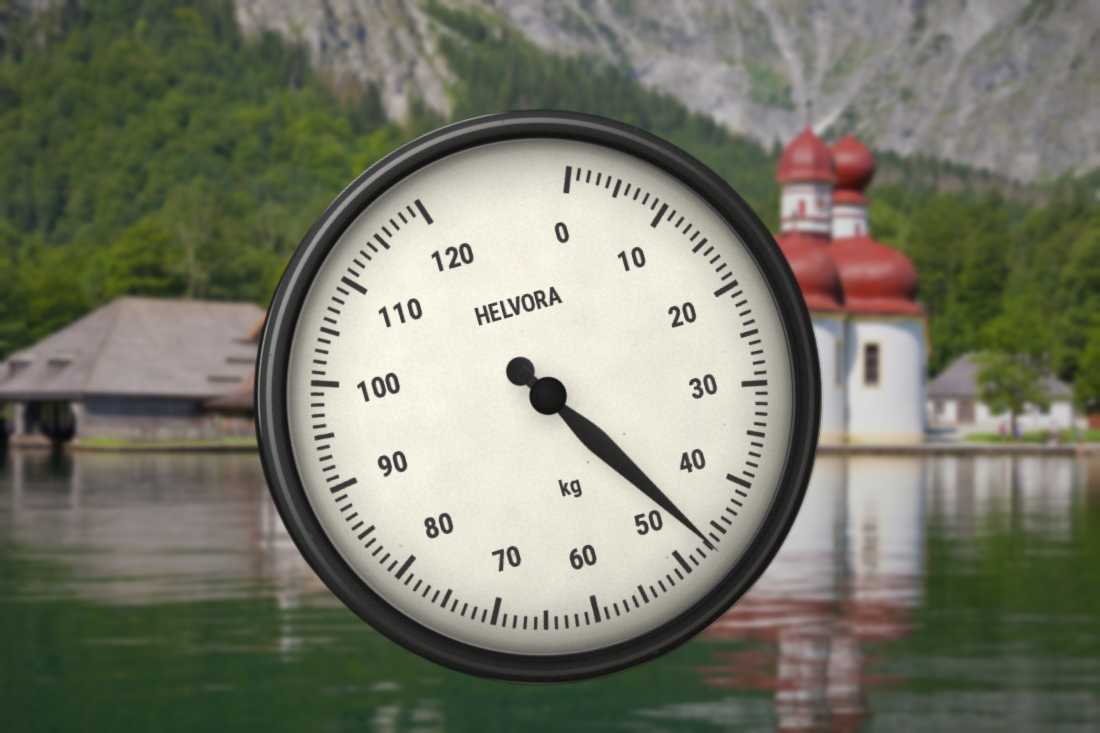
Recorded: 47 kg
